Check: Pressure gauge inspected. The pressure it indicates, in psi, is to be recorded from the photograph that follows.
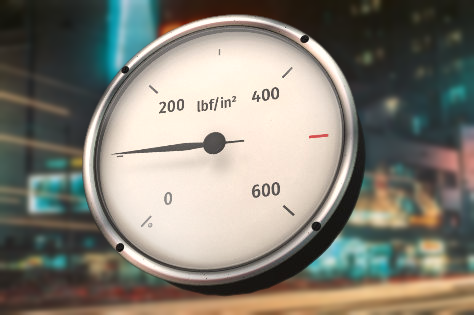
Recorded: 100 psi
